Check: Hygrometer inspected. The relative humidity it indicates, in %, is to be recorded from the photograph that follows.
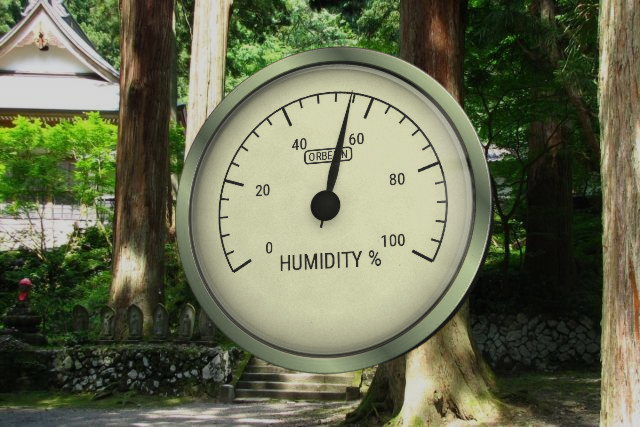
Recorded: 56 %
